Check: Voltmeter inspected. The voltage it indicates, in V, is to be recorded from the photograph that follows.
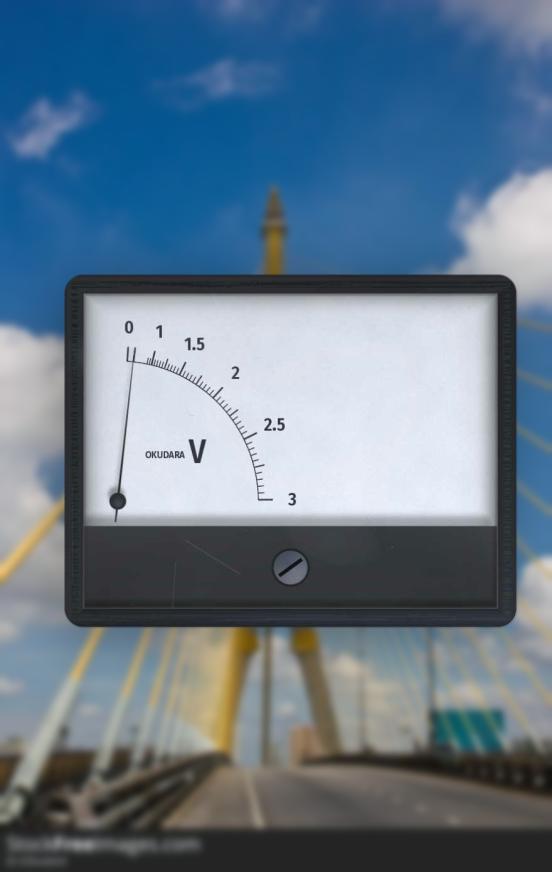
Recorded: 0.5 V
